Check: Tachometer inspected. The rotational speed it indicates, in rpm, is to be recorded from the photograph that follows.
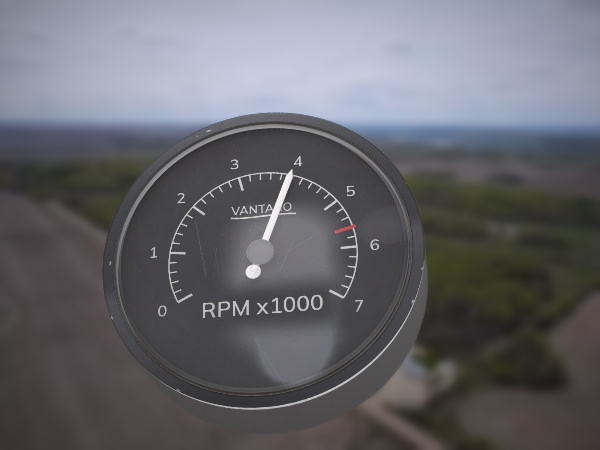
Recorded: 4000 rpm
